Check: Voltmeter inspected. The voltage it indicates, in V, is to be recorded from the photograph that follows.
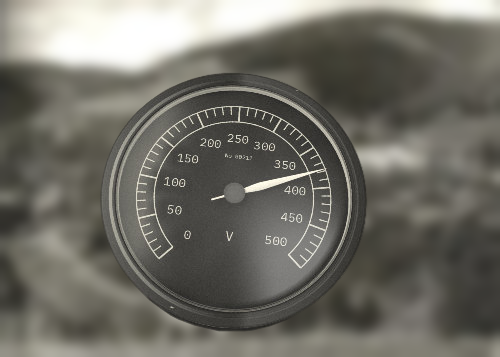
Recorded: 380 V
